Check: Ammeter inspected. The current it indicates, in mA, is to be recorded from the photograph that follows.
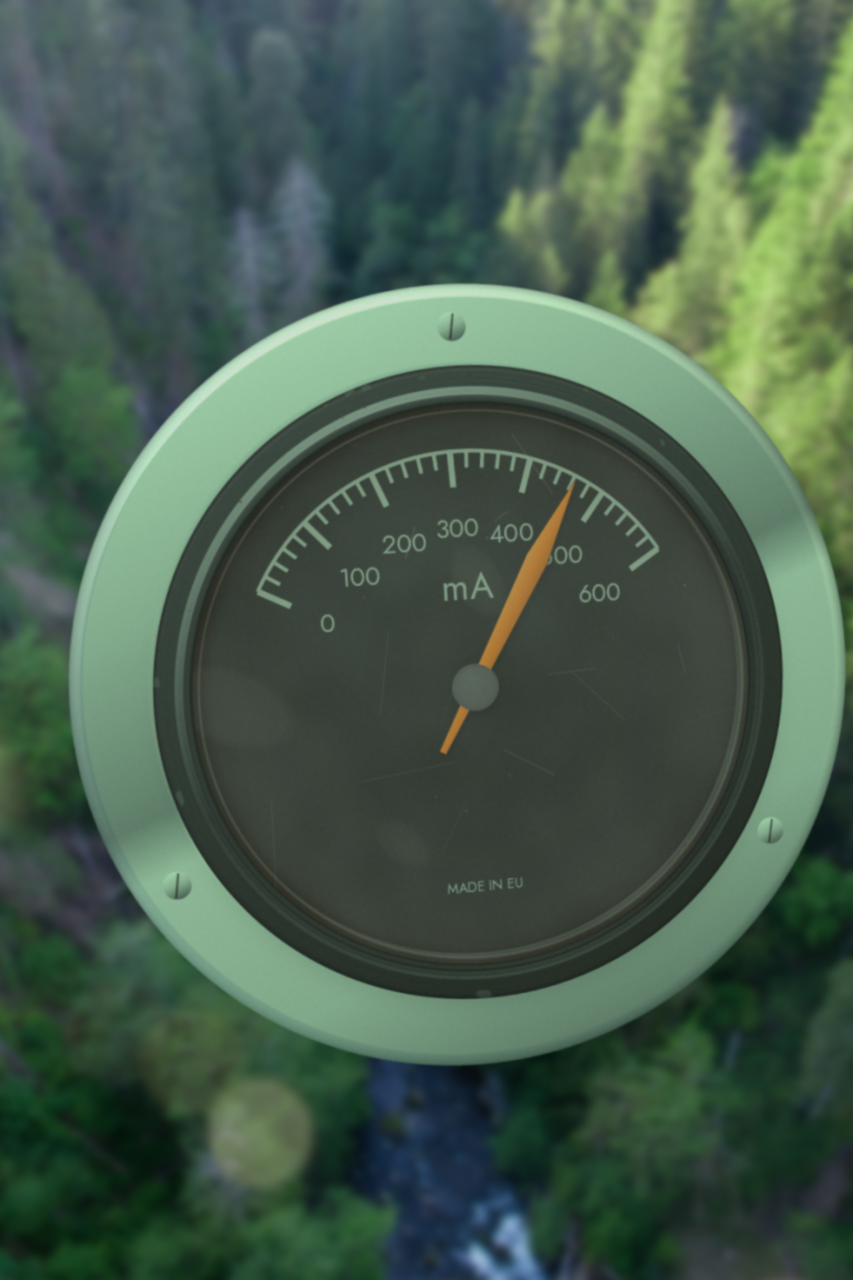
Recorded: 460 mA
